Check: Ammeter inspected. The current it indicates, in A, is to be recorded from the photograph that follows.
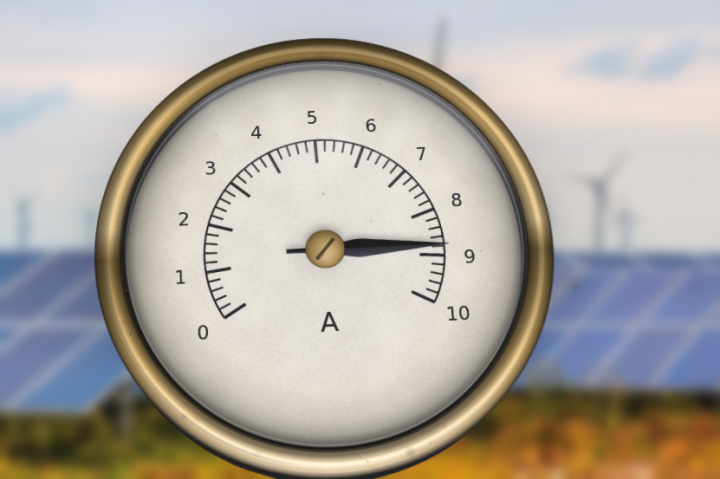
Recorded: 8.8 A
